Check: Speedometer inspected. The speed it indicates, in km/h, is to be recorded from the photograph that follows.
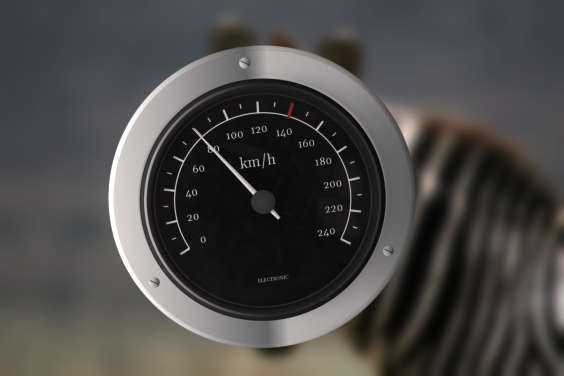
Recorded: 80 km/h
